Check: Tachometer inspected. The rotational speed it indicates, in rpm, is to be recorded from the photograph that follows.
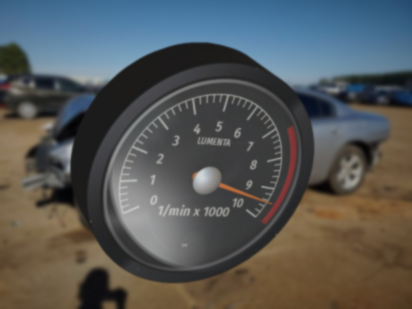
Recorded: 9400 rpm
